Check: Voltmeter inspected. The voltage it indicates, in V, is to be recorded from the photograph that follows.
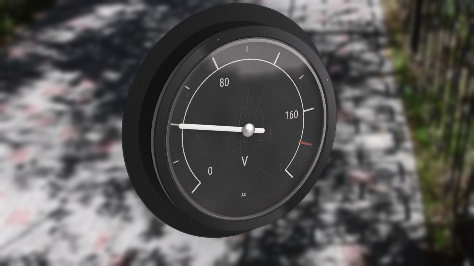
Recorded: 40 V
